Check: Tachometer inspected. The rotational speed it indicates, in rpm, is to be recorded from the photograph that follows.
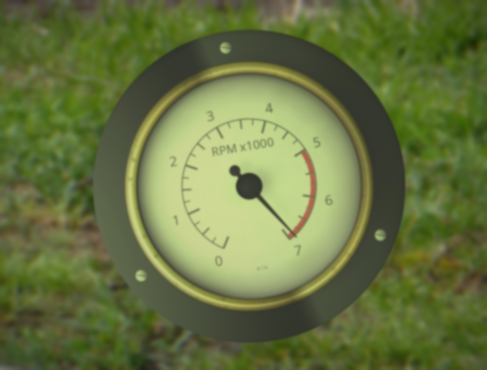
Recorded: 6875 rpm
